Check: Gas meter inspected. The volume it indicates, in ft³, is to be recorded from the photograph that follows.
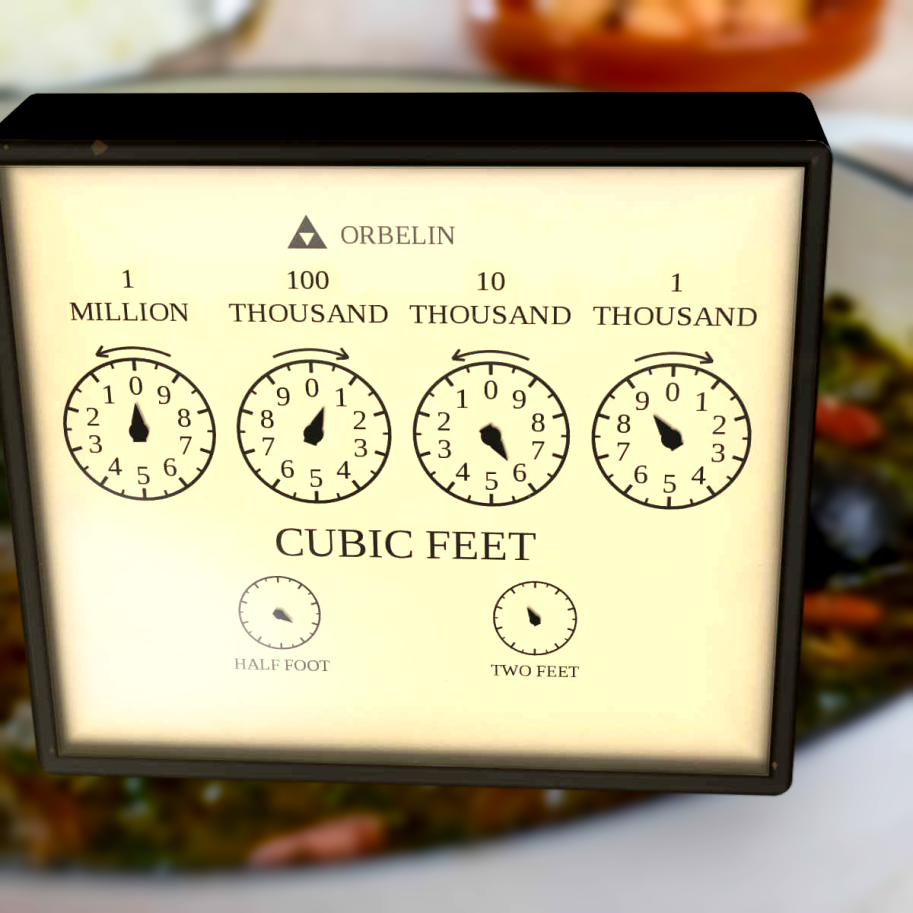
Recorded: 5900 ft³
